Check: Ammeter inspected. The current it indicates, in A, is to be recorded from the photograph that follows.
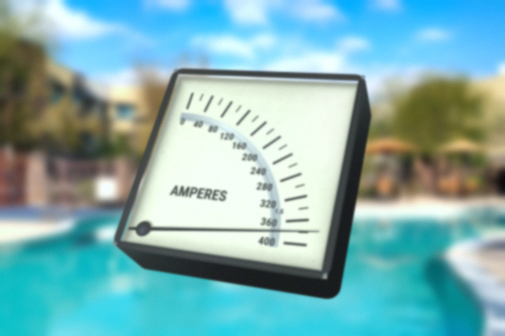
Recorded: 380 A
